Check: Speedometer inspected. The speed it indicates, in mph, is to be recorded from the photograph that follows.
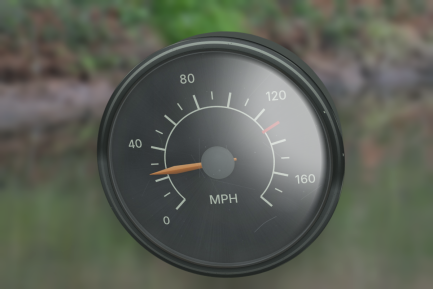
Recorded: 25 mph
